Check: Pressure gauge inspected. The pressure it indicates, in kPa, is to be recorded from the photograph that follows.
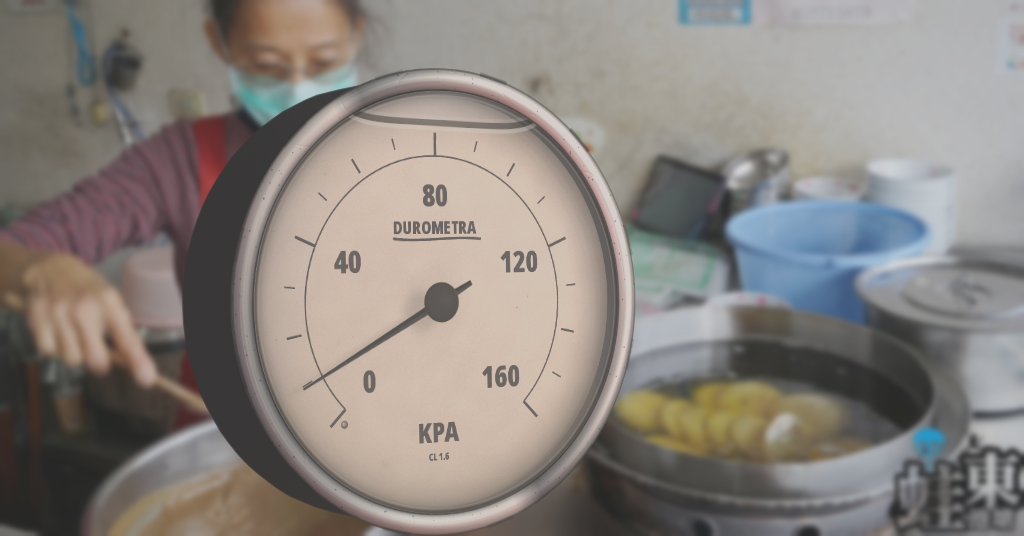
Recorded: 10 kPa
